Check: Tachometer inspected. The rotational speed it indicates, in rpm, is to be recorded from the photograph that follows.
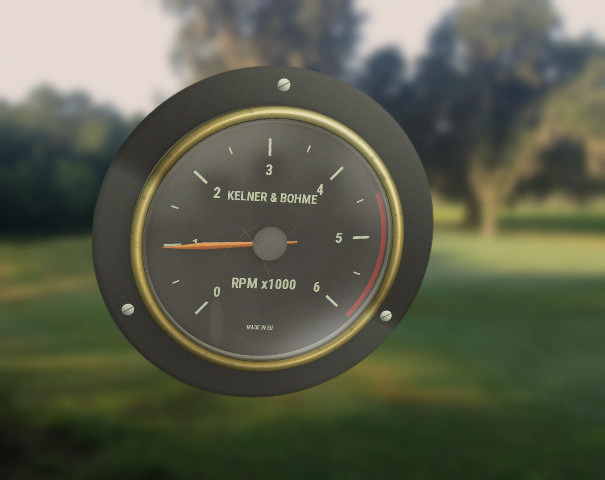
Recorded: 1000 rpm
